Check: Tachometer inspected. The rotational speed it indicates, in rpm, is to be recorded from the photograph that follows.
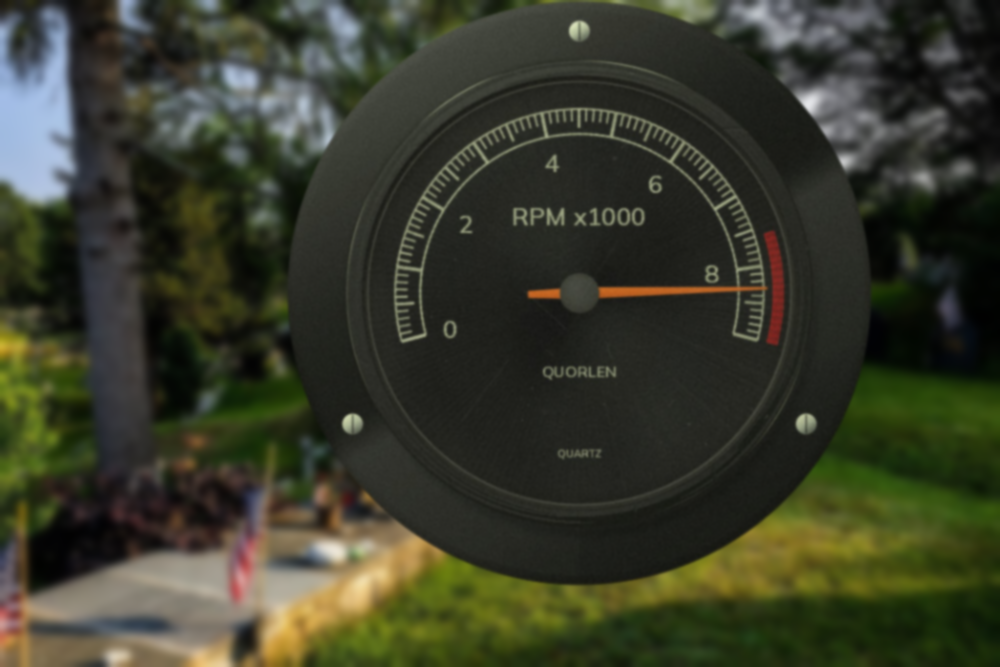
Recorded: 8300 rpm
